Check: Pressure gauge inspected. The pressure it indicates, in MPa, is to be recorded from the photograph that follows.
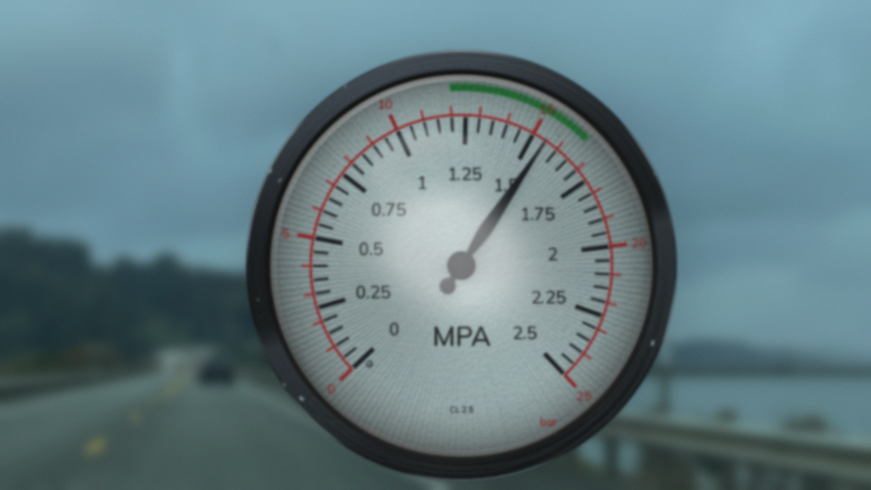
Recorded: 1.55 MPa
